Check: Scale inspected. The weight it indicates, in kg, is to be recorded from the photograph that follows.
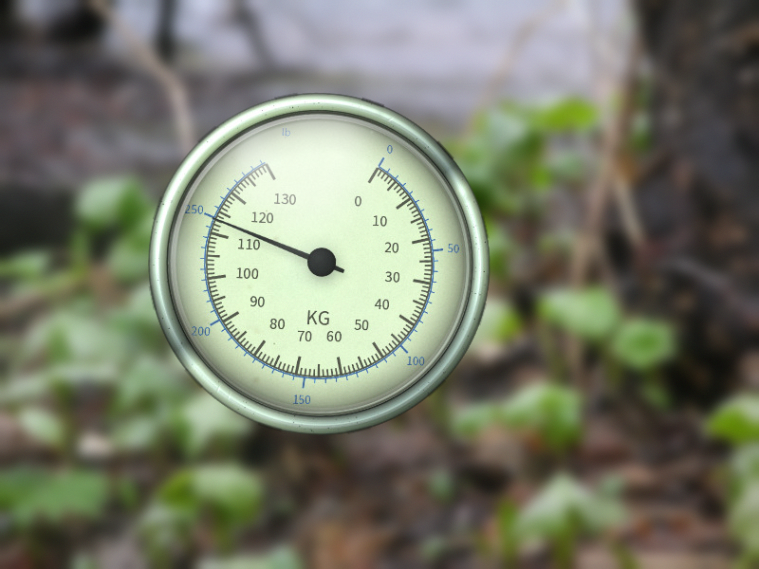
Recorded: 113 kg
